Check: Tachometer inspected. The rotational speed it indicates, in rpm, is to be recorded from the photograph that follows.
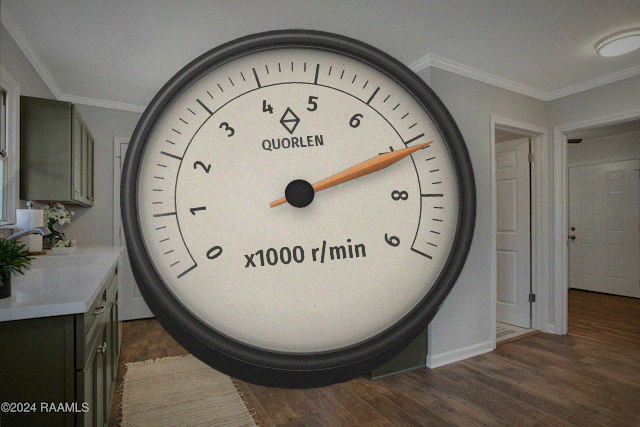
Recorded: 7200 rpm
